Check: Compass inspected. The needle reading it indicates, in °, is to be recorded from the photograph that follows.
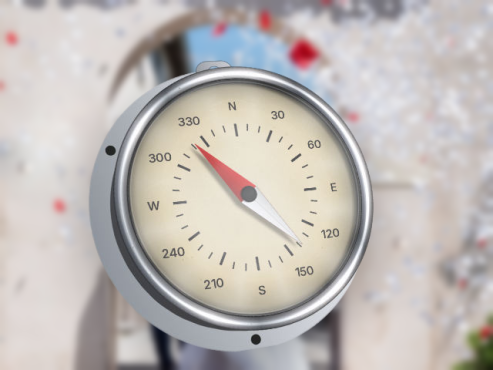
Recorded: 320 °
